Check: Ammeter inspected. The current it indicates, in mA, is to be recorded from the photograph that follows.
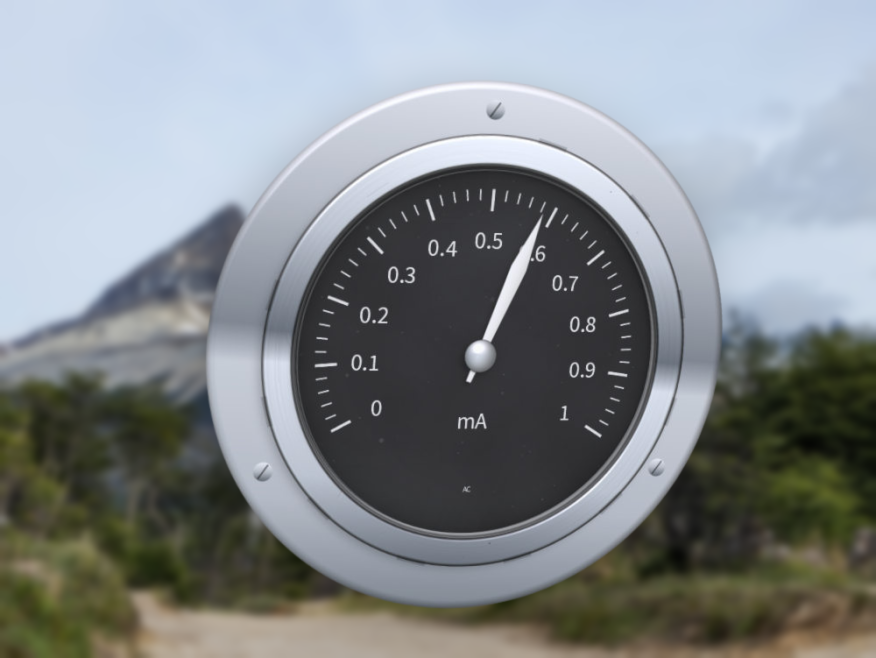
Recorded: 0.58 mA
